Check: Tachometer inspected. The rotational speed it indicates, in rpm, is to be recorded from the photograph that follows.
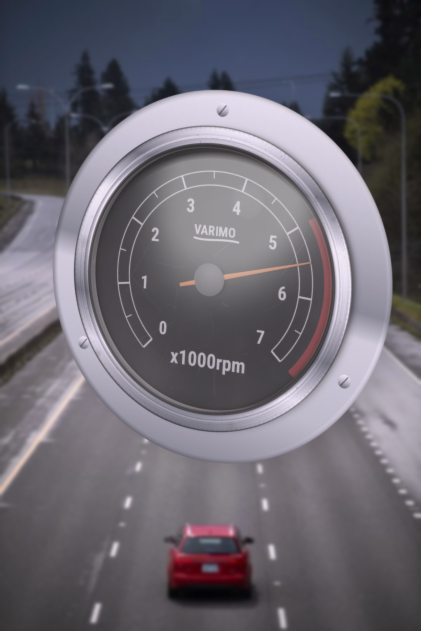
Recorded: 5500 rpm
